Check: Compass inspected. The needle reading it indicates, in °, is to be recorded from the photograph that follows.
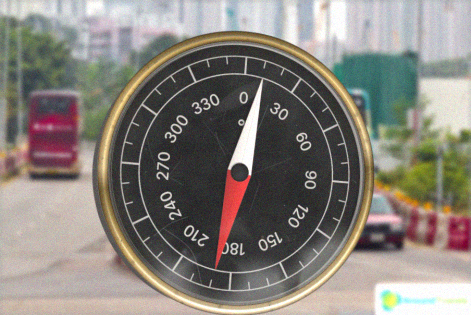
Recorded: 190 °
